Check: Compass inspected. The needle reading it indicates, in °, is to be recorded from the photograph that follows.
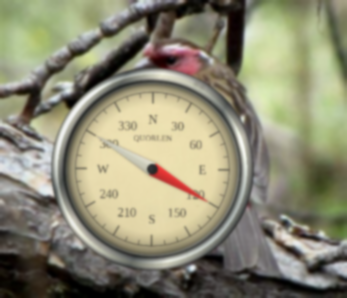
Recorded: 120 °
